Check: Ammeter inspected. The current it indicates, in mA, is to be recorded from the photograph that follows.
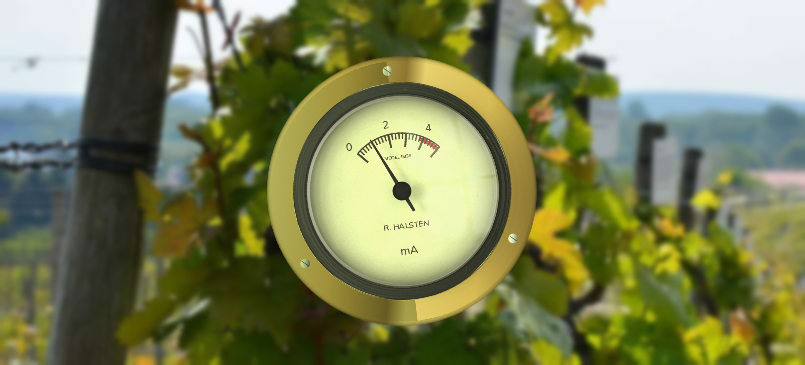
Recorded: 1 mA
